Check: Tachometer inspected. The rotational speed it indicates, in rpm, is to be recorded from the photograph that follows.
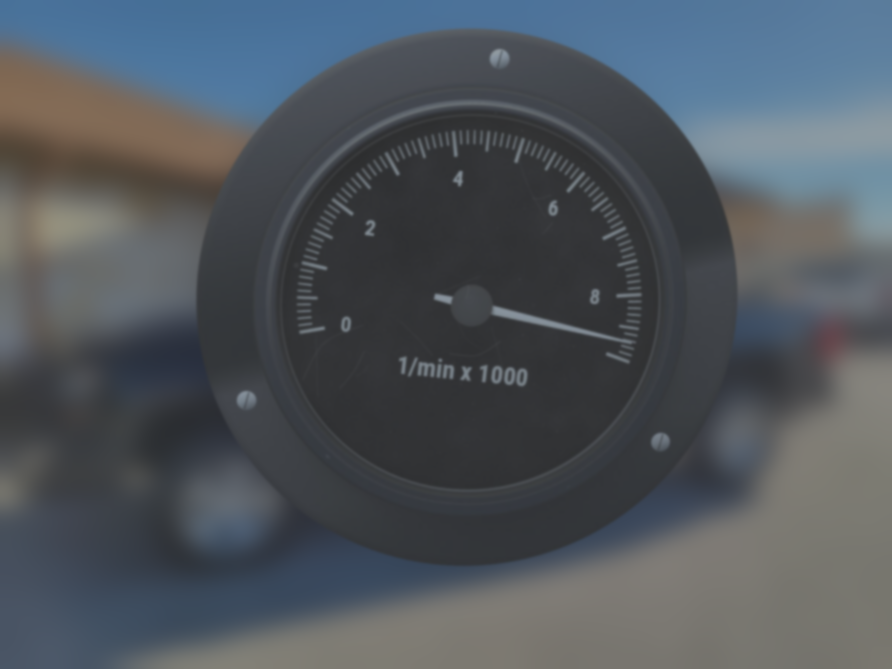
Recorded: 8700 rpm
